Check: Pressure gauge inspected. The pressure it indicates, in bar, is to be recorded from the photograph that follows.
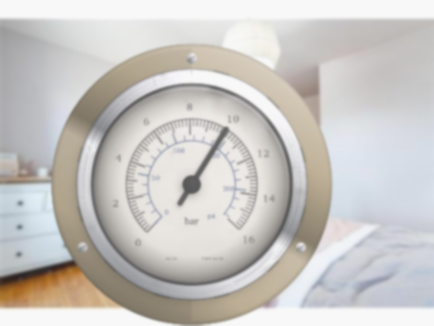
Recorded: 10 bar
